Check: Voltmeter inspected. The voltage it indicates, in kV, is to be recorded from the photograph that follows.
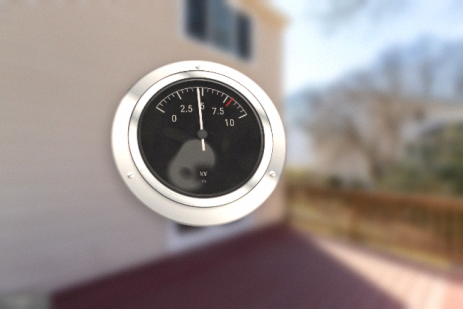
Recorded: 4.5 kV
